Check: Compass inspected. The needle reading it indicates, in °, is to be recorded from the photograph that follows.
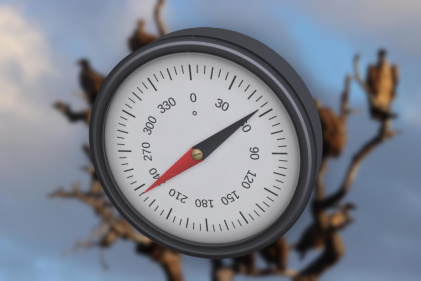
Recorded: 235 °
